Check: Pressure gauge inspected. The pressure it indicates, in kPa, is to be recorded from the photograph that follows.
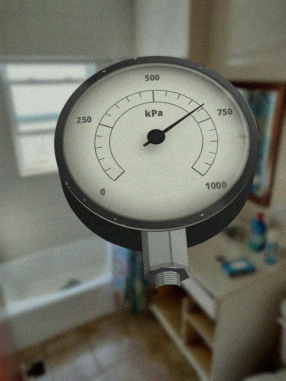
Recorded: 700 kPa
